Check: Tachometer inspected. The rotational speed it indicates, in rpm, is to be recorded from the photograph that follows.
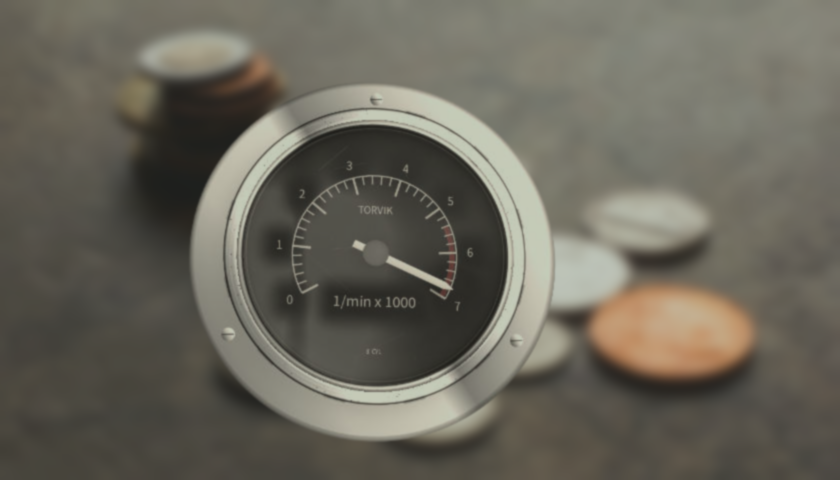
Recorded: 6800 rpm
